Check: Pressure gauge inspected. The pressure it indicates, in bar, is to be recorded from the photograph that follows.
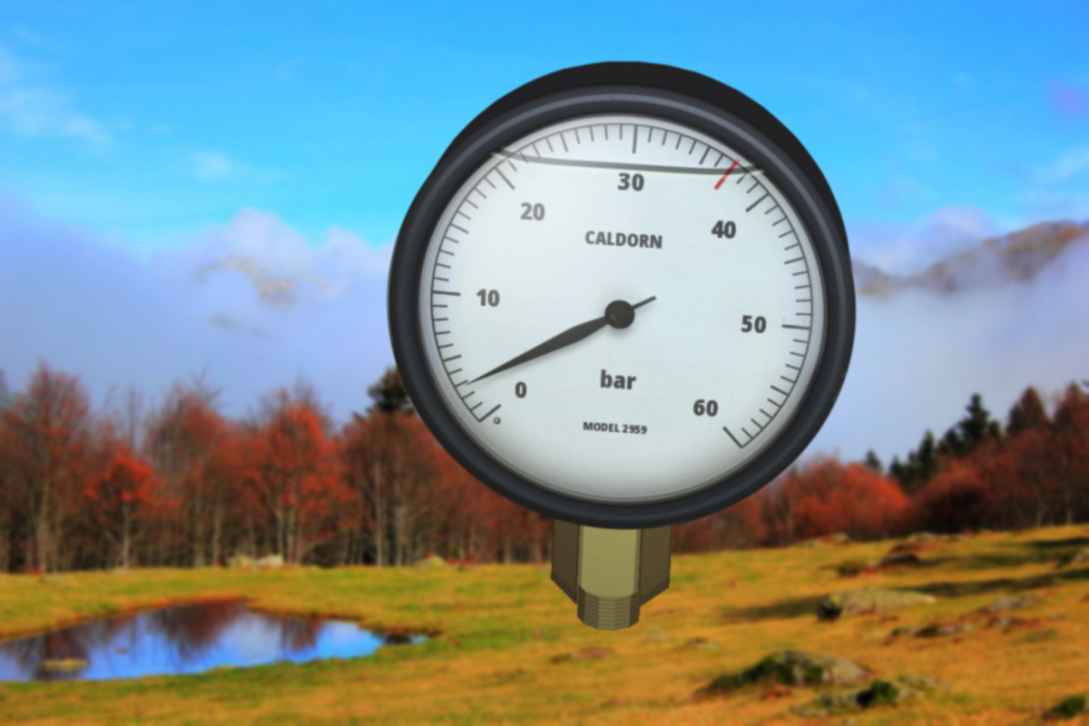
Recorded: 3 bar
